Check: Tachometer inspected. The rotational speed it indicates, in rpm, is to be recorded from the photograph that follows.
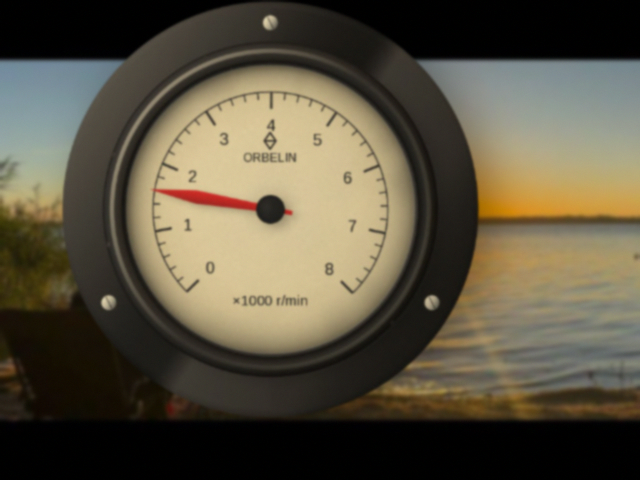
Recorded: 1600 rpm
